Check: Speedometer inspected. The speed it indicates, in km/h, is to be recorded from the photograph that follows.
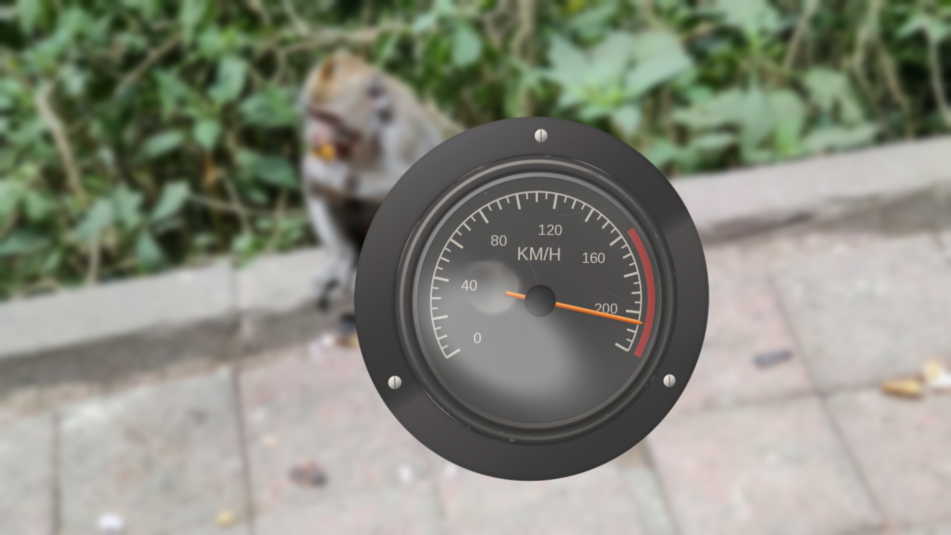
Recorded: 205 km/h
